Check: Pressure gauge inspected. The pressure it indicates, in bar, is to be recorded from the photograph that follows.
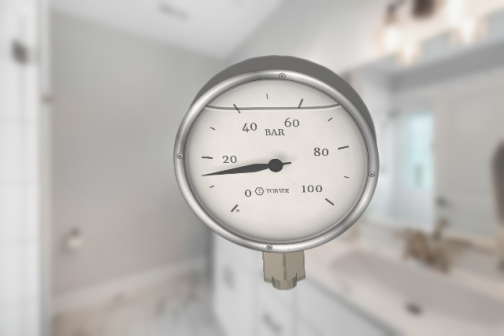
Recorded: 15 bar
